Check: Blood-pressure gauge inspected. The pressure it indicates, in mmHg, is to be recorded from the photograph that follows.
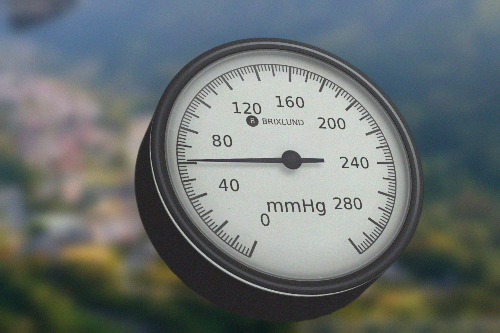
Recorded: 60 mmHg
